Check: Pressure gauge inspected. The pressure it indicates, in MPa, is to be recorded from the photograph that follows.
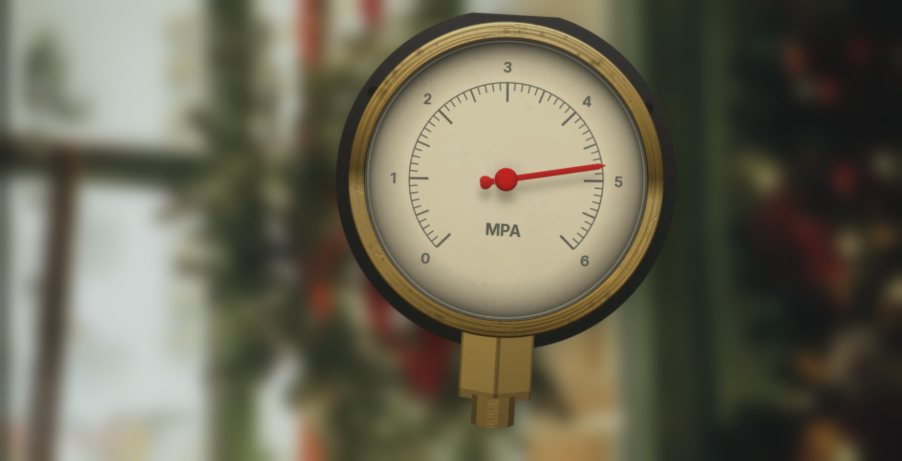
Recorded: 4.8 MPa
